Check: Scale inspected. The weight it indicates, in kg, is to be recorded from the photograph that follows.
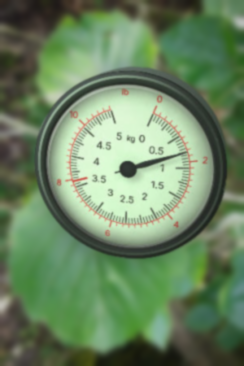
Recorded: 0.75 kg
